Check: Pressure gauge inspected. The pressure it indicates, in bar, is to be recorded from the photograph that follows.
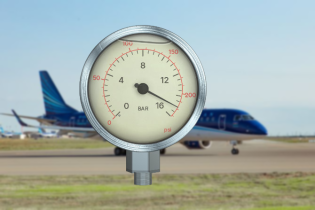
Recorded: 15 bar
